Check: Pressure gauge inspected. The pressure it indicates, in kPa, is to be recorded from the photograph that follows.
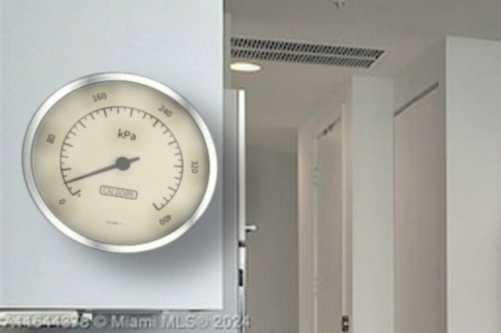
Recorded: 20 kPa
